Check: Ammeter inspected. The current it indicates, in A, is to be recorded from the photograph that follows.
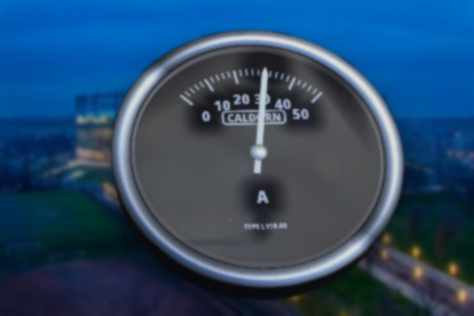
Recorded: 30 A
